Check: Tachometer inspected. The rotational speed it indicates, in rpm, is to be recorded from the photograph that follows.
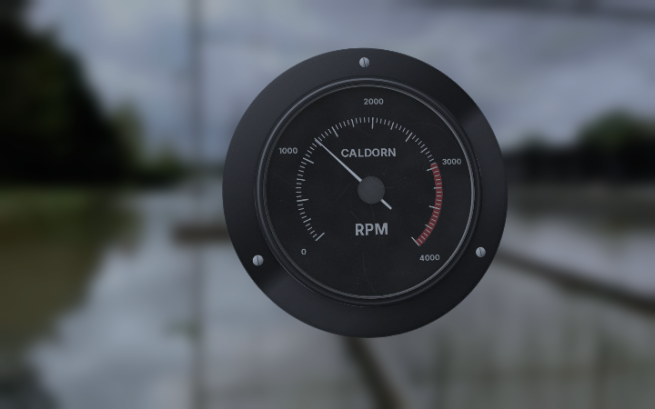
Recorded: 1250 rpm
